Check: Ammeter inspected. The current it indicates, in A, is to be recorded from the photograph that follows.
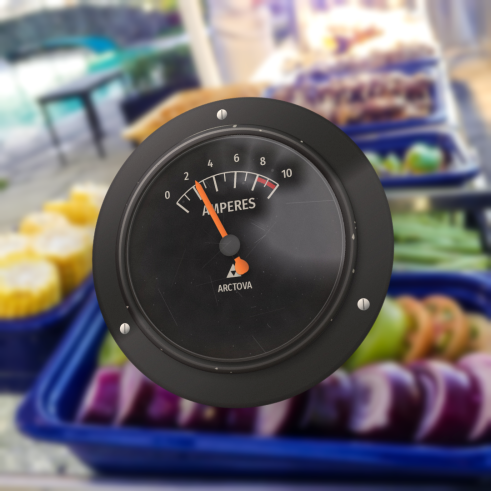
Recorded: 2.5 A
